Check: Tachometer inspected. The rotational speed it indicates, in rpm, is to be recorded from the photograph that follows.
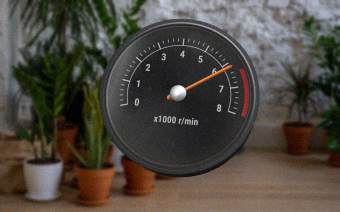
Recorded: 6200 rpm
